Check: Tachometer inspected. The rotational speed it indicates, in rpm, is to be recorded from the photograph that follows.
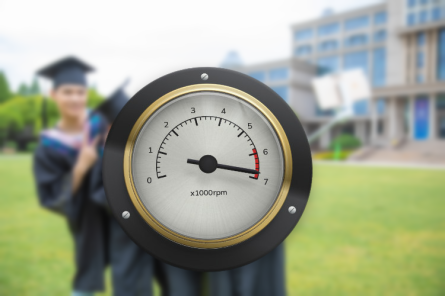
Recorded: 6800 rpm
